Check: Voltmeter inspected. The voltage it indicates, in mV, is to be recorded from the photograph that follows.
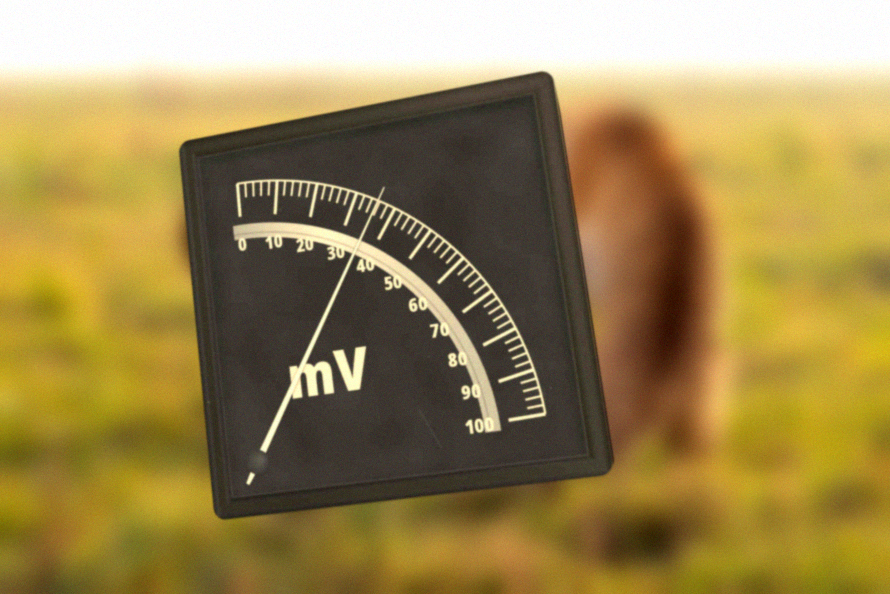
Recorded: 36 mV
